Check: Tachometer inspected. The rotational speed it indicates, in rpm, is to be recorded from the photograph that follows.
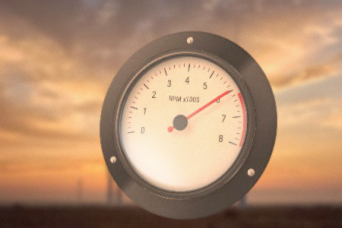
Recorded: 6000 rpm
